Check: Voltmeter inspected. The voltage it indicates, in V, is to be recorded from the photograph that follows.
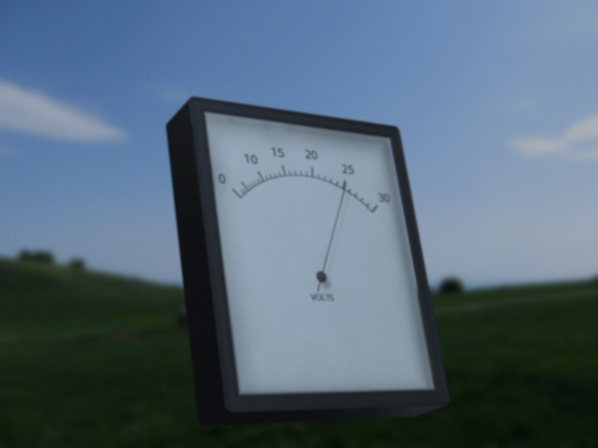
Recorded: 25 V
